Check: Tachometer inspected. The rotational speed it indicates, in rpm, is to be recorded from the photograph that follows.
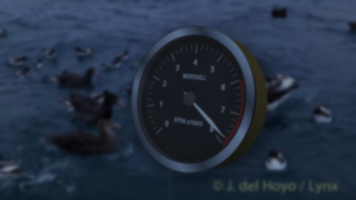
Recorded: 7800 rpm
